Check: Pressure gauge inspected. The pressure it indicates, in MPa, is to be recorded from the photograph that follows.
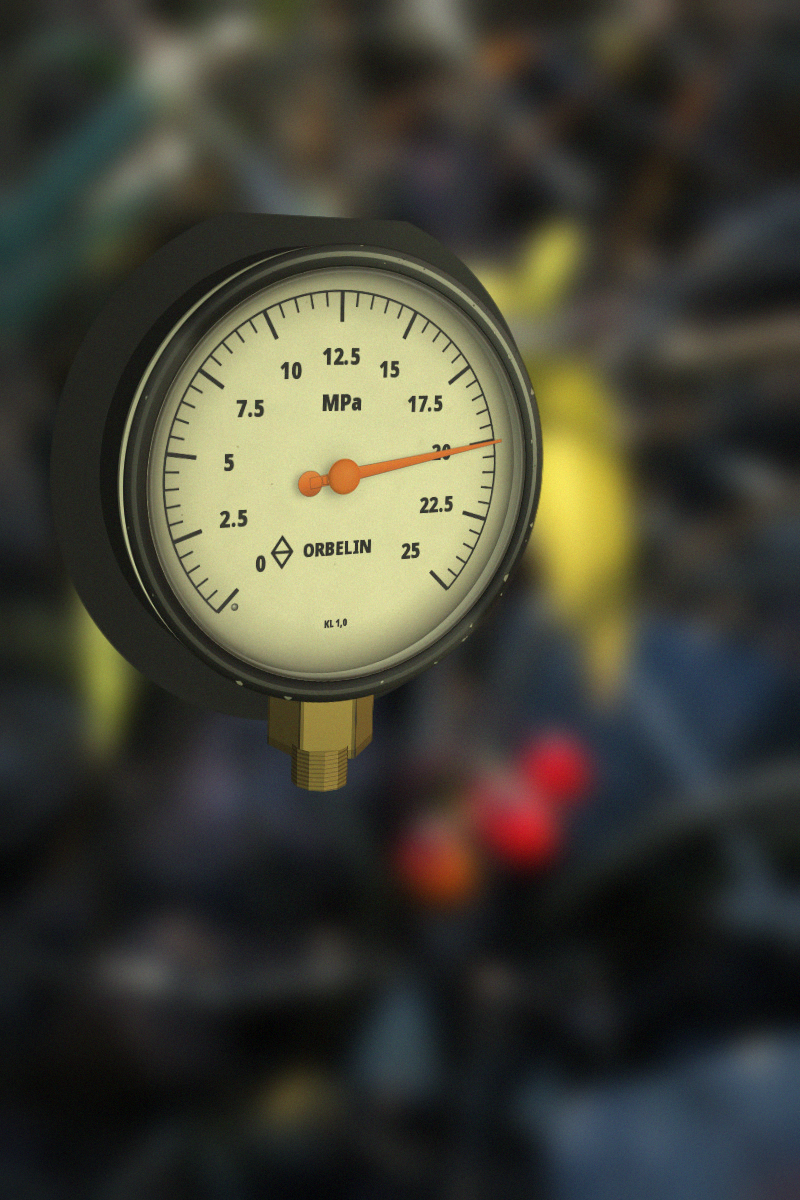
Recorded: 20 MPa
